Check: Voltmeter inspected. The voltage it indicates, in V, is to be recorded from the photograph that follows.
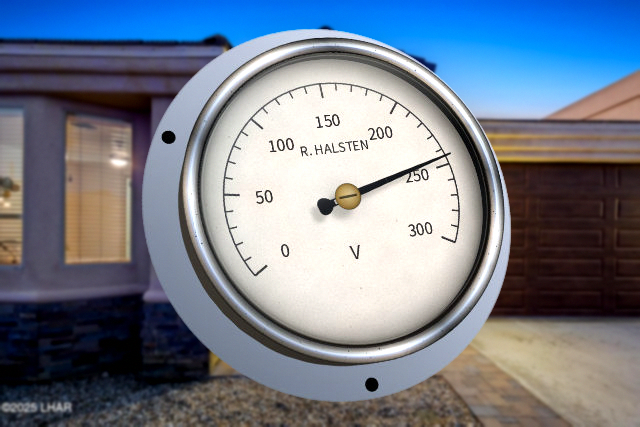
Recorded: 245 V
